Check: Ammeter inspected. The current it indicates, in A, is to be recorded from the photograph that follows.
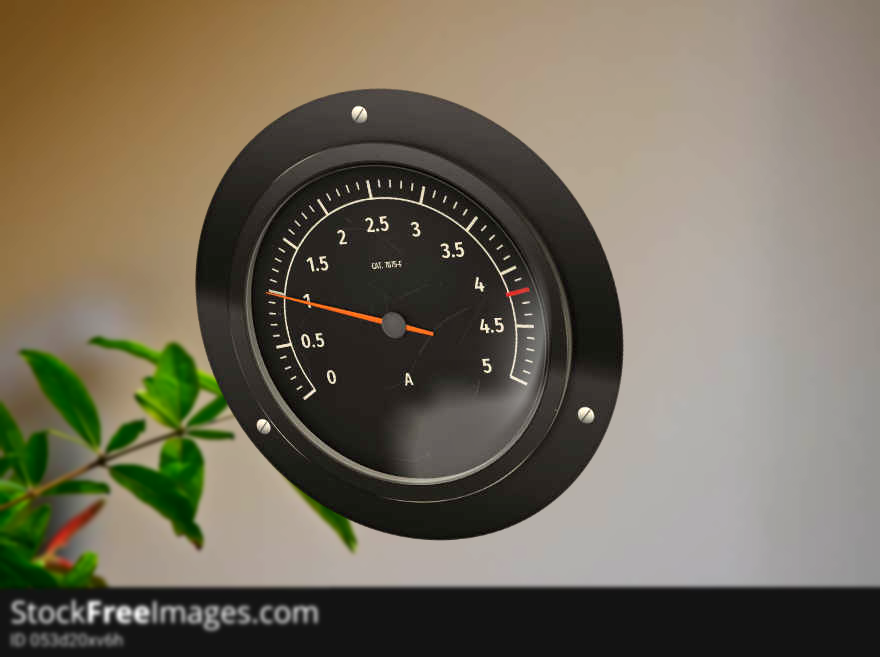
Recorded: 1 A
